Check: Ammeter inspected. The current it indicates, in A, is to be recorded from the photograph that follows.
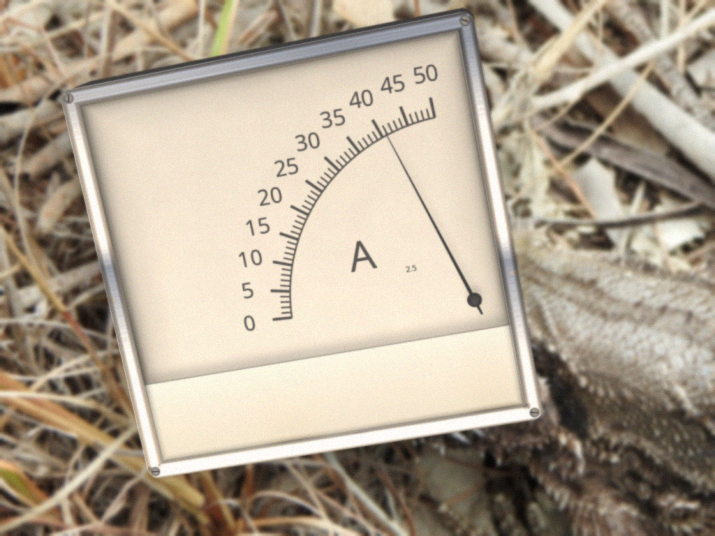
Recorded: 41 A
